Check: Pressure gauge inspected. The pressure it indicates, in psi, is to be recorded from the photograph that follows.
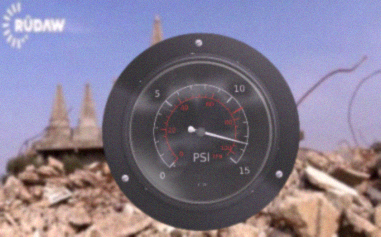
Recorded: 13.5 psi
